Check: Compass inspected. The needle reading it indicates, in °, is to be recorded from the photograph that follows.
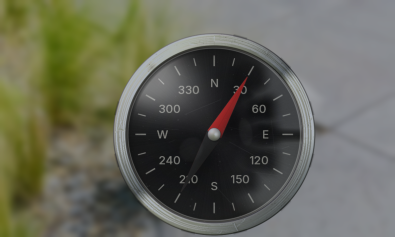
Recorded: 30 °
